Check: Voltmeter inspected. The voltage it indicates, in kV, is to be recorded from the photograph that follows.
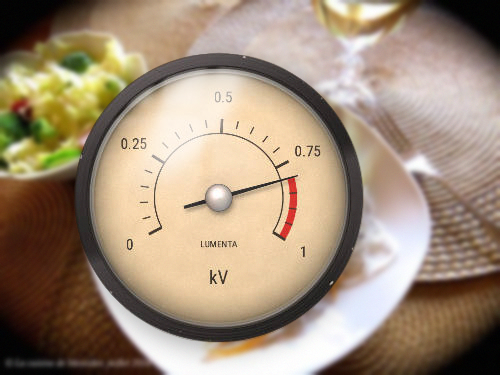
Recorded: 0.8 kV
